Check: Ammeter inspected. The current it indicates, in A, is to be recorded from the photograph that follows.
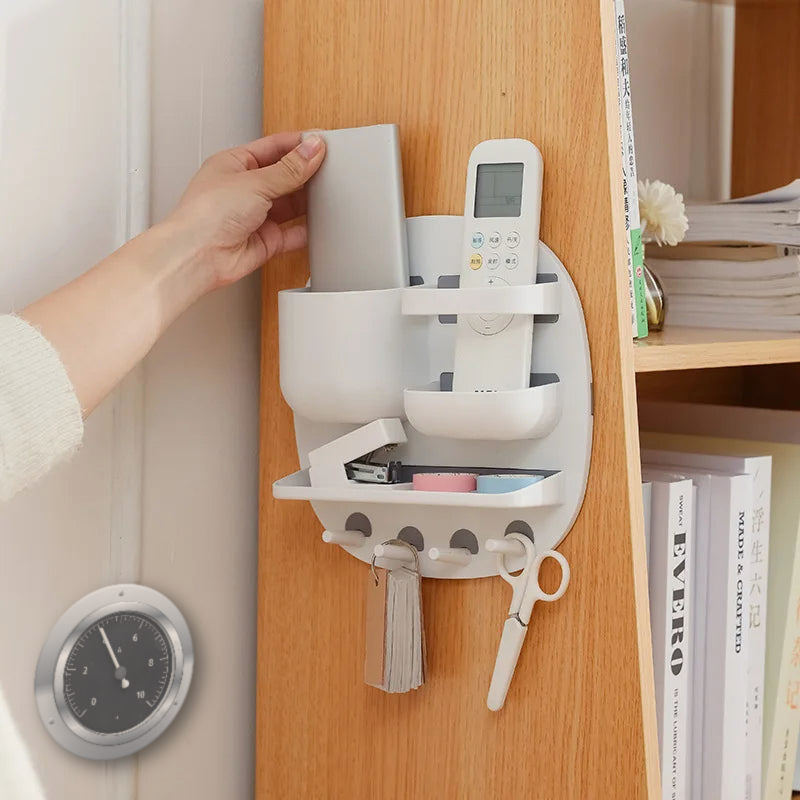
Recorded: 4 A
